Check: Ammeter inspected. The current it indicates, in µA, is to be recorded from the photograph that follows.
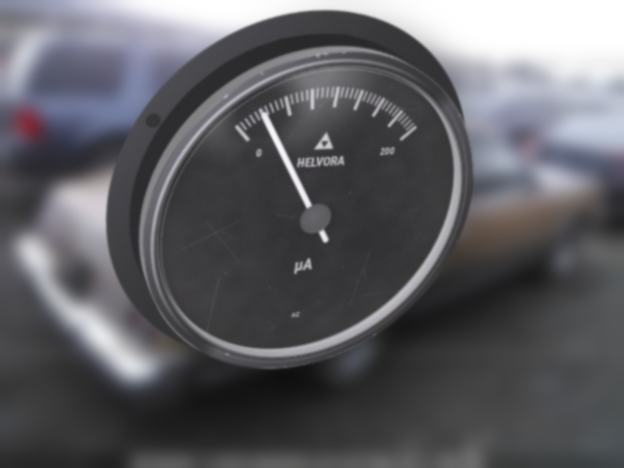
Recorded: 25 µA
